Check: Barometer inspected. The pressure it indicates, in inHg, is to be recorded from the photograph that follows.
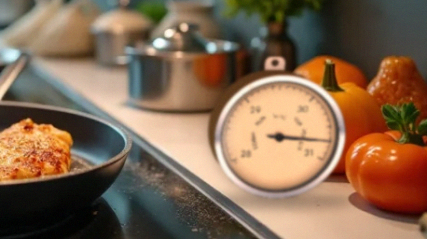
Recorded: 30.7 inHg
